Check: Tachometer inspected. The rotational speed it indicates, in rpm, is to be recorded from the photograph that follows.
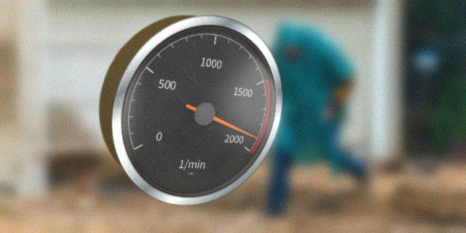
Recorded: 1900 rpm
